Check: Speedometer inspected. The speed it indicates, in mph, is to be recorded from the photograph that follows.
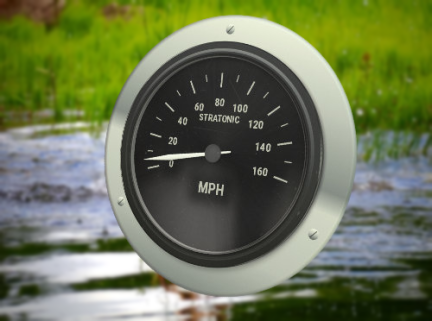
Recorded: 5 mph
